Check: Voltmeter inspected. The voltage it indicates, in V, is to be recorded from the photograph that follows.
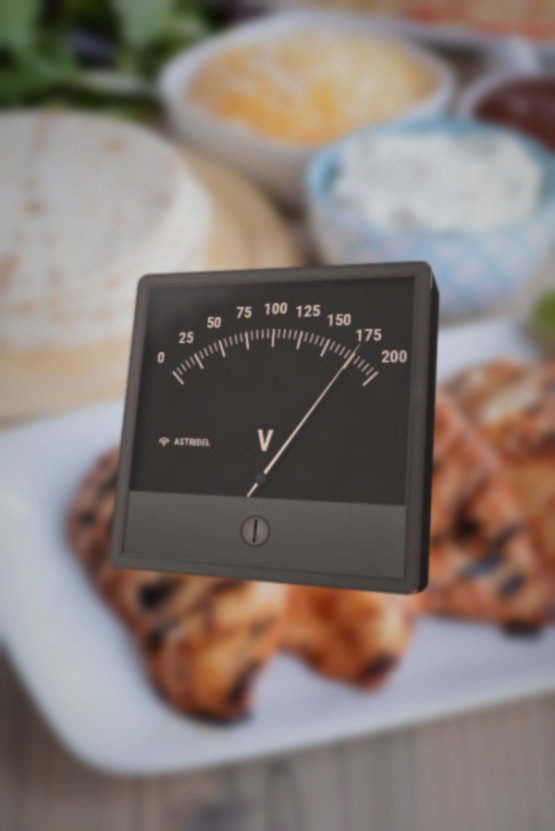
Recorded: 175 V
